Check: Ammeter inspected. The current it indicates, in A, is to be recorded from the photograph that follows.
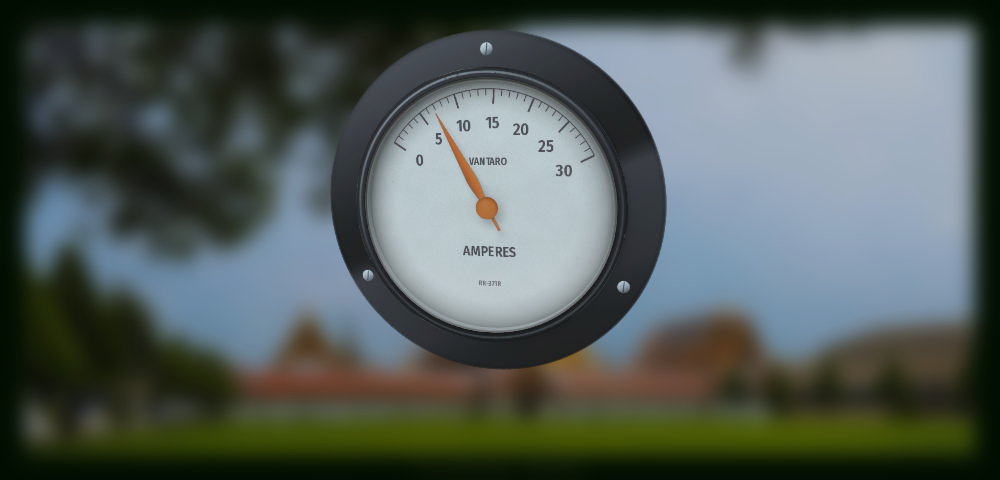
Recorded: 7 A
